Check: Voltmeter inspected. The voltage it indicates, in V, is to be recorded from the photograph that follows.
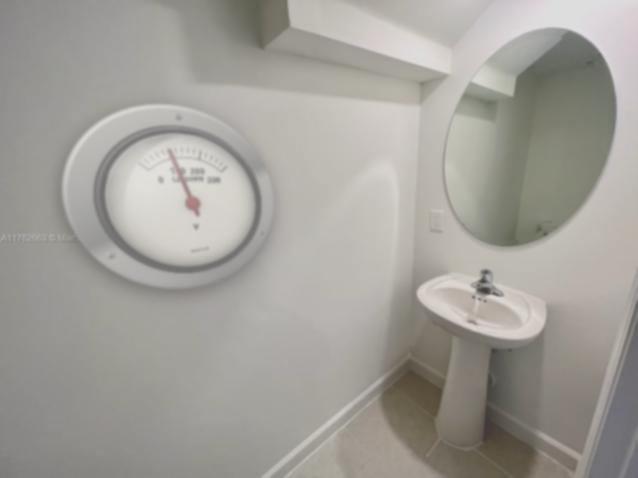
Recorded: 100 V
